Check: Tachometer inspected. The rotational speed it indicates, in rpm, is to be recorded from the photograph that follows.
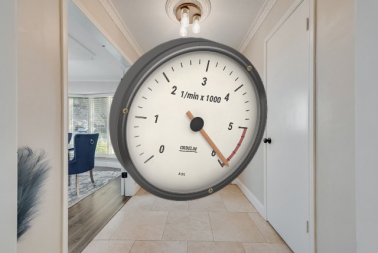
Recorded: 5900 rpm
